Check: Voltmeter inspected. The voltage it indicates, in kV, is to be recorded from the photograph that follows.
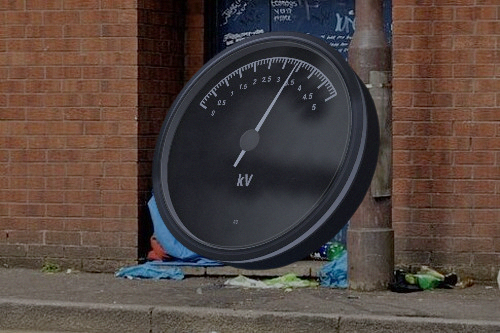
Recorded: 3.5 kV
